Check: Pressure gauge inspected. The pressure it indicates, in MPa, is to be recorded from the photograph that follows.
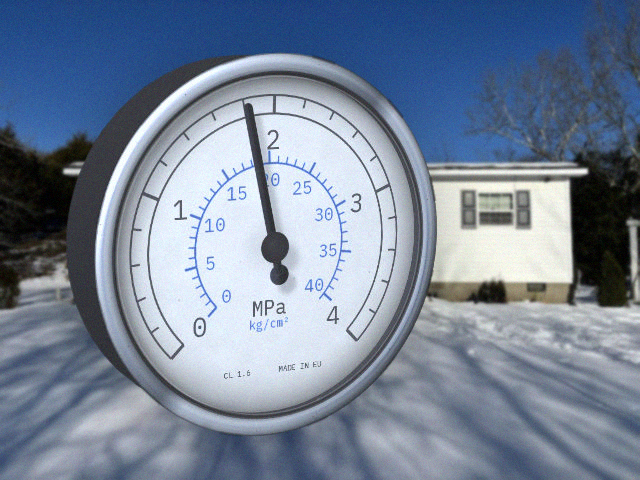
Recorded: 1.8 MPa
